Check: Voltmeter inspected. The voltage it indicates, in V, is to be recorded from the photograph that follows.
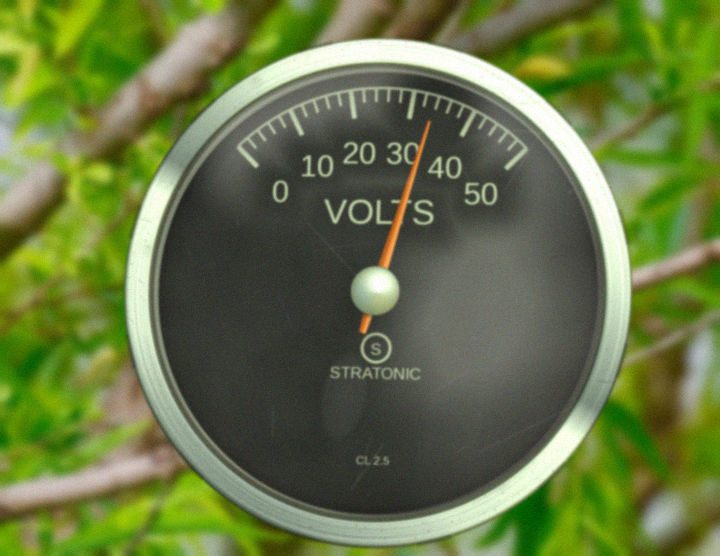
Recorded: 34 V
